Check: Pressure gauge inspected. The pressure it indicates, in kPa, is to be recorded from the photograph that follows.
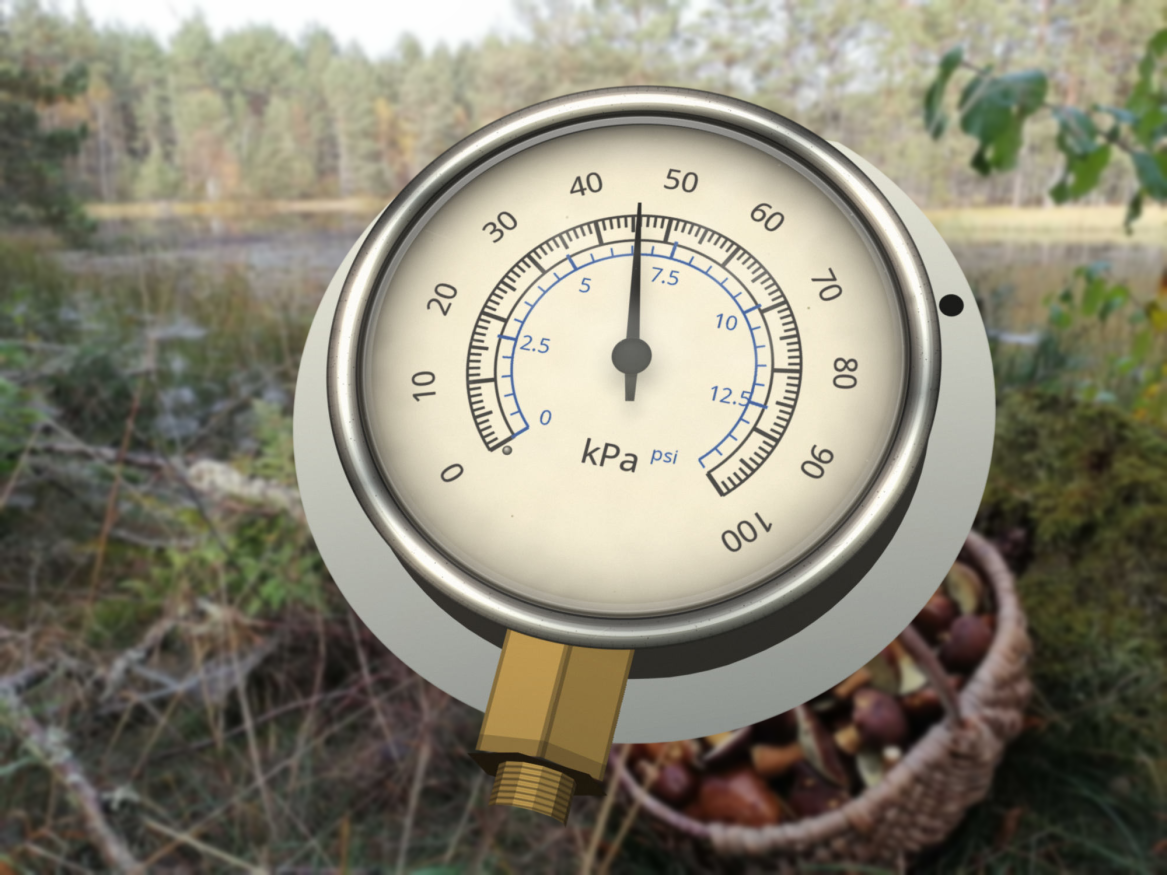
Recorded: 46 kPa
